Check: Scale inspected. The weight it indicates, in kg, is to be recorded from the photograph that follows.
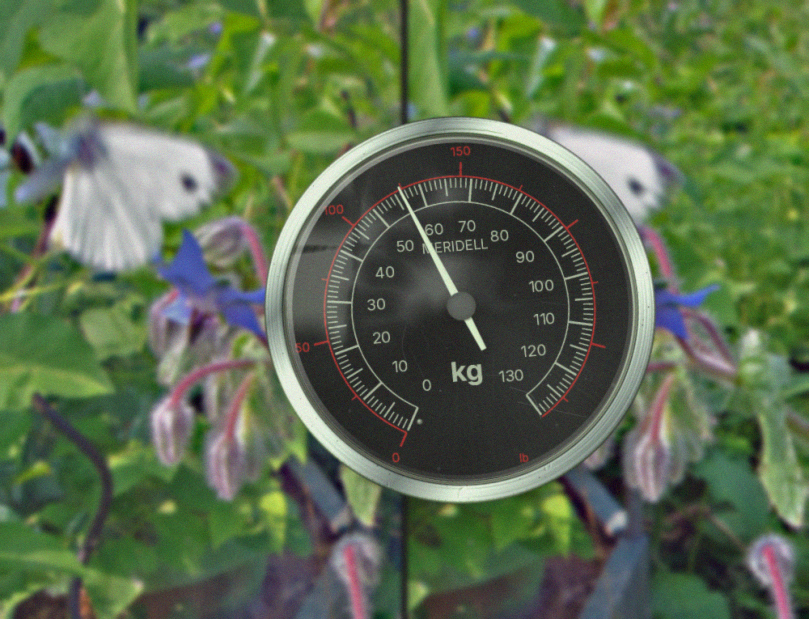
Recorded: 56 kg
